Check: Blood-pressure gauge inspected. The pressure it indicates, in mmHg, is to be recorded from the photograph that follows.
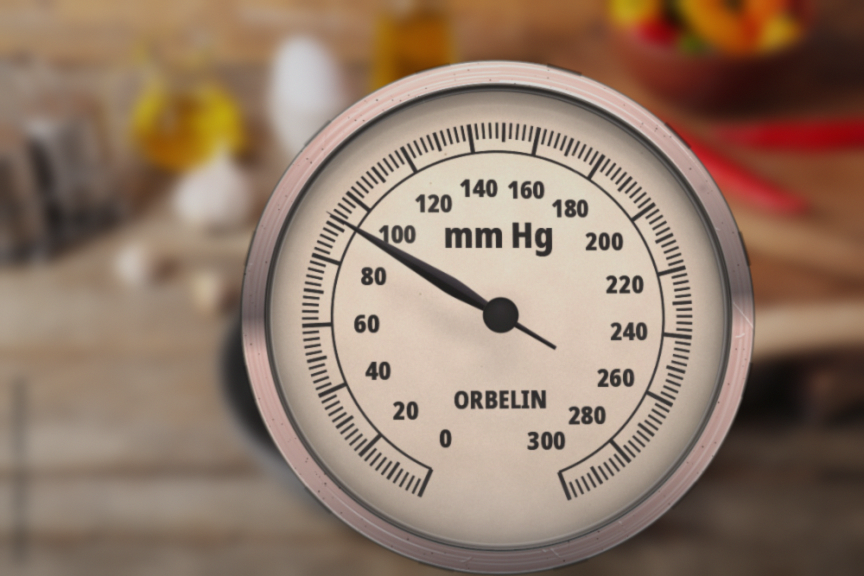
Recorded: 92 mmHg
